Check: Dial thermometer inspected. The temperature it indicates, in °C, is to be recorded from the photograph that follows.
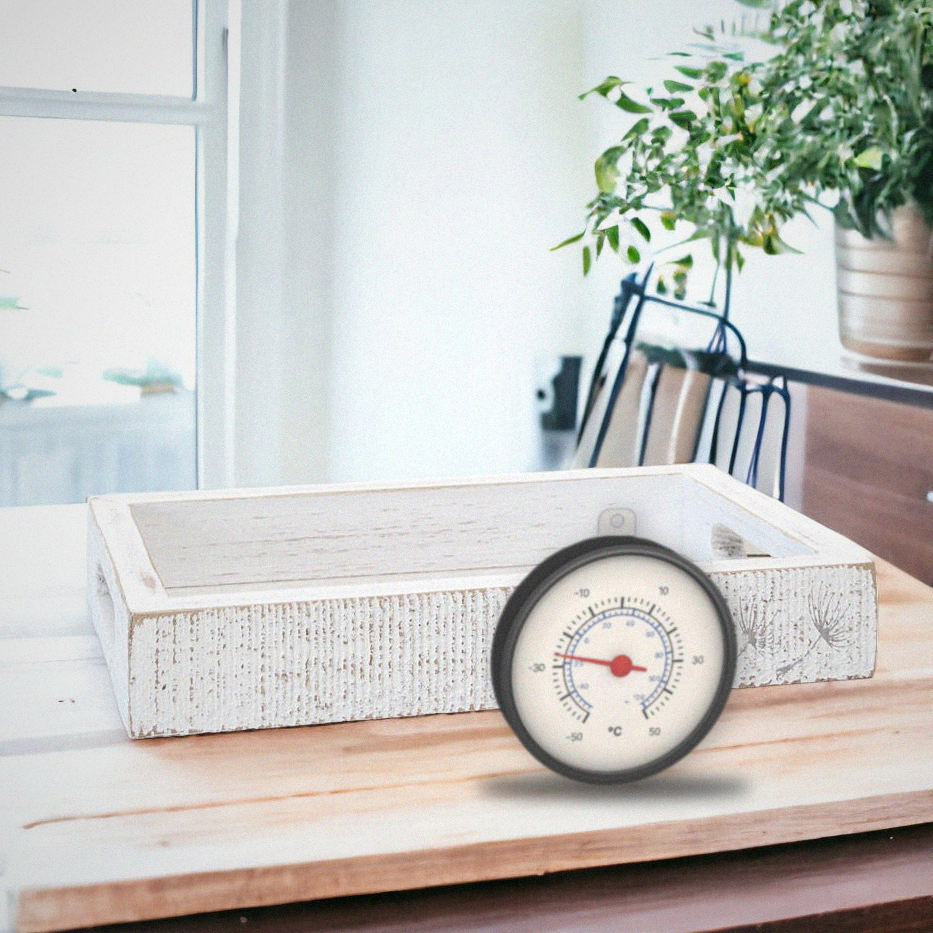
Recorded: -26 °C
